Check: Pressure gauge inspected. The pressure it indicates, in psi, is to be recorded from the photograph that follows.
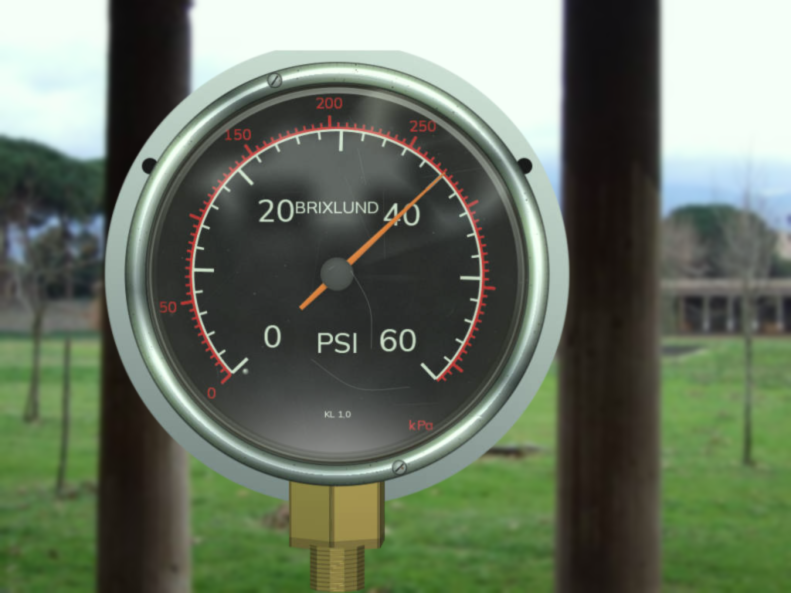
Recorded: 40 psi
